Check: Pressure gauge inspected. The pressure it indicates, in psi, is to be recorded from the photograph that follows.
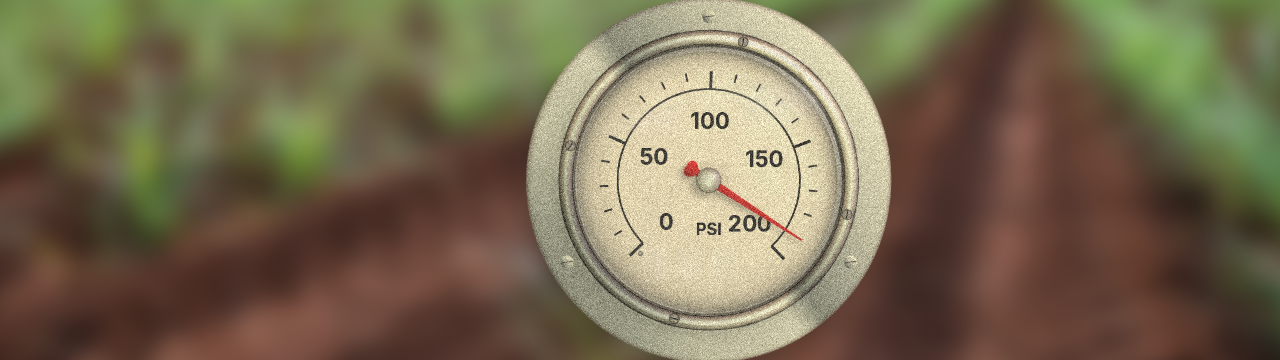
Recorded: 190 psi
